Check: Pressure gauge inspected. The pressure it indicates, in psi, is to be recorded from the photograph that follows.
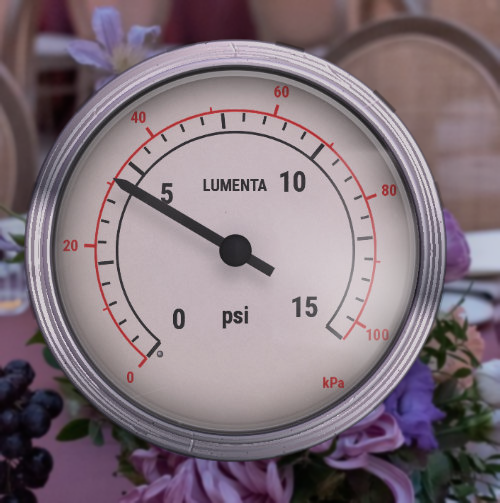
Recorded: 4.5 psi
